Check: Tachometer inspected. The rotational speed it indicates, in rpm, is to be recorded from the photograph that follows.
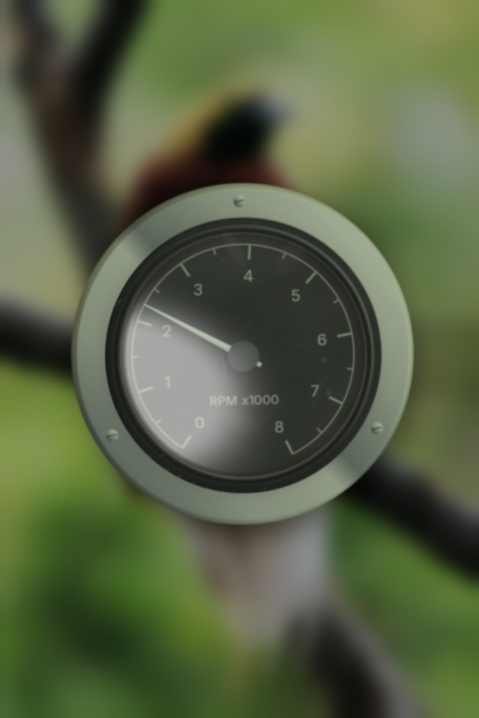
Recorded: 2250 rpm
